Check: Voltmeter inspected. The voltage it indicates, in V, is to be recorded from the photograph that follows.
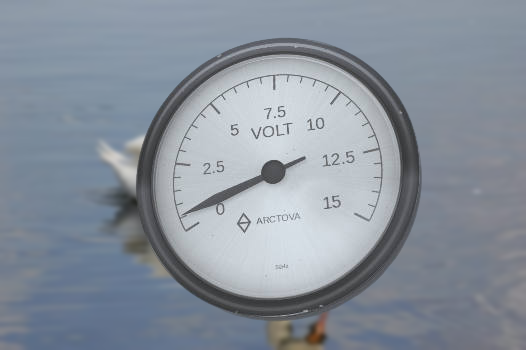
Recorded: 0.5 V
